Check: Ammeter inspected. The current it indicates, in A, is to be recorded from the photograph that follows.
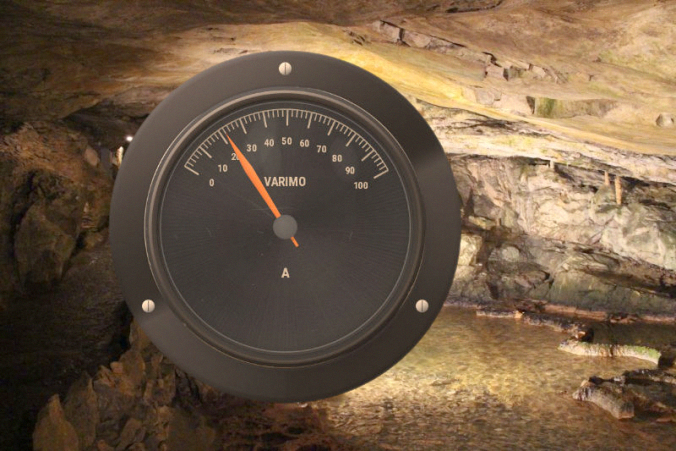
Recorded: 22 A
